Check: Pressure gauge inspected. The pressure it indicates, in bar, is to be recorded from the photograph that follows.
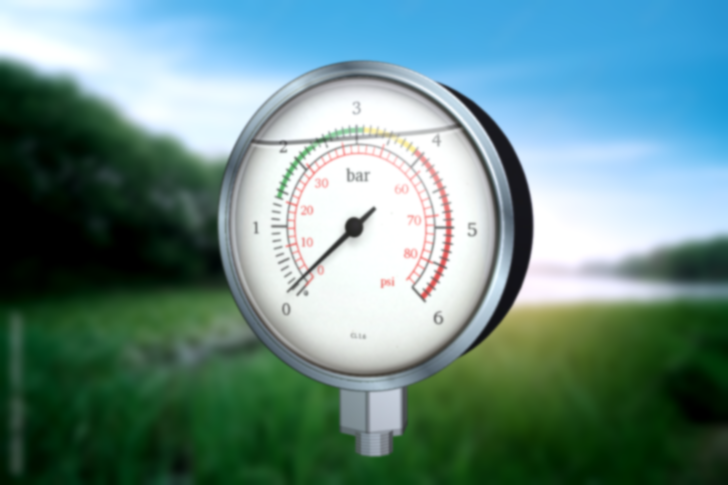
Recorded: 0.1 bar
